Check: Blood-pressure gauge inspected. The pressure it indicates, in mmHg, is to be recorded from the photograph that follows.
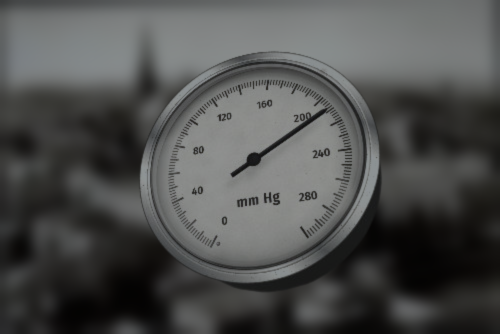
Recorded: 210 mmHg
